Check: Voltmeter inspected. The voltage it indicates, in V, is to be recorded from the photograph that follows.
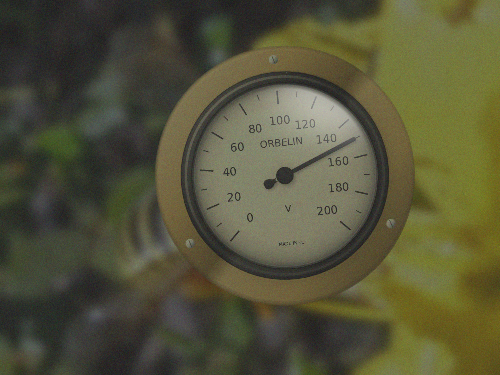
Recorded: 150 V
